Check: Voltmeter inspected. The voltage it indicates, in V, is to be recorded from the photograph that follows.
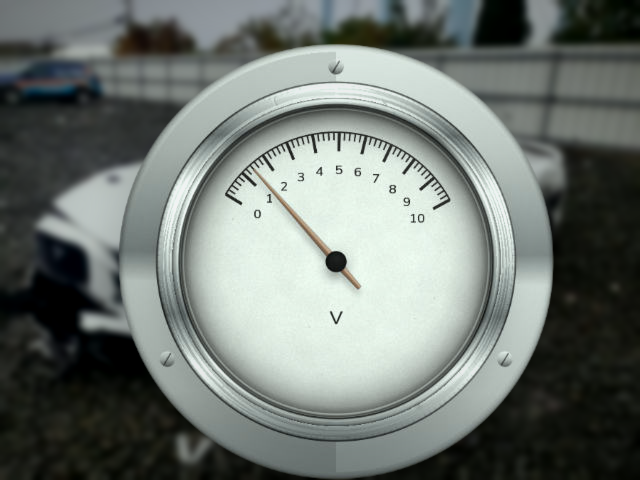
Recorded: 1.4 V
